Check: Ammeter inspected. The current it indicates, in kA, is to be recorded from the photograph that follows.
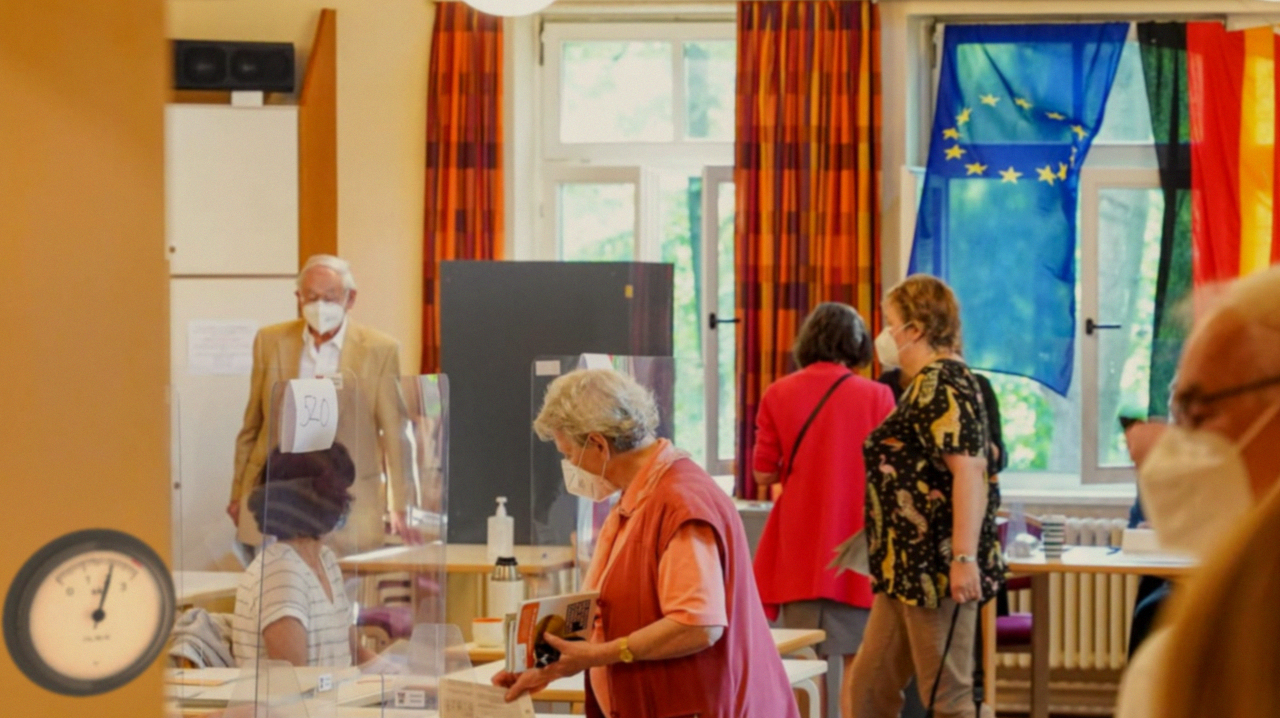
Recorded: 2 kA
